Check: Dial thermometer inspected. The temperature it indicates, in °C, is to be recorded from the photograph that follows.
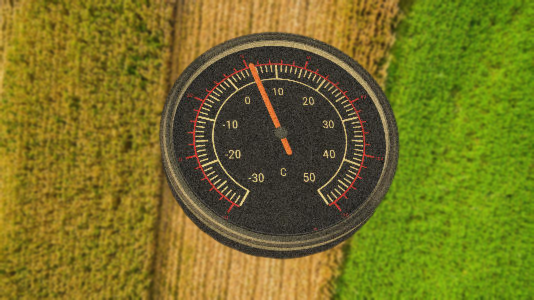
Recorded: 5 °C
